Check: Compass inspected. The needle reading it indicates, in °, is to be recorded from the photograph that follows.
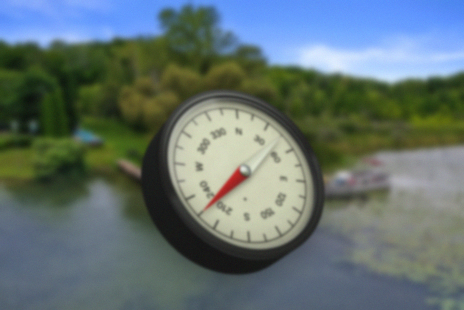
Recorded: 225 °
